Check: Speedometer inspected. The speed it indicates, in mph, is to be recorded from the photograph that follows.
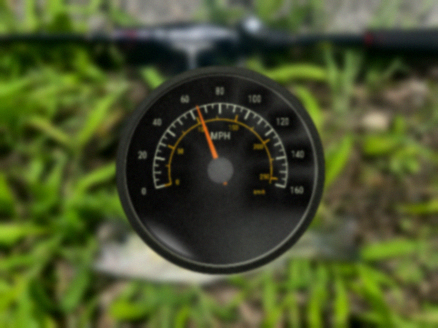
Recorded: 65 mph
